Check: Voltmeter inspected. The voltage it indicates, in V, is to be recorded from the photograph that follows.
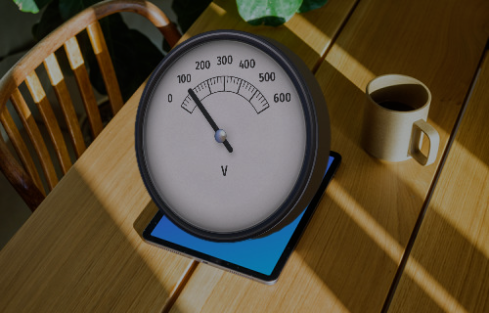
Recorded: 100 V
